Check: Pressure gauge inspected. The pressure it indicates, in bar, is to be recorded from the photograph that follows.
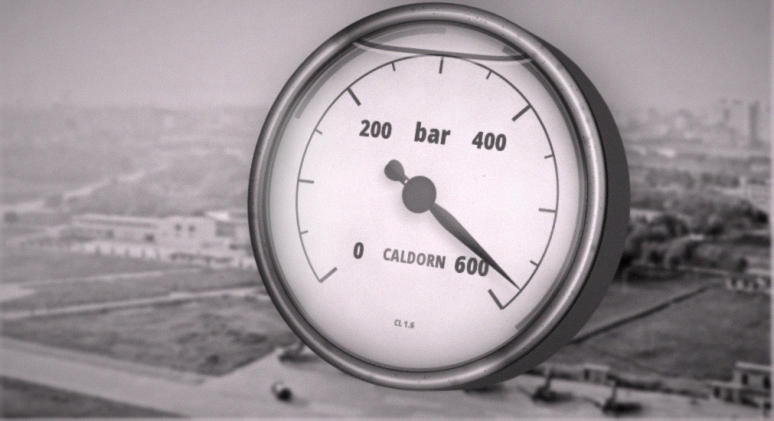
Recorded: 575 bar
